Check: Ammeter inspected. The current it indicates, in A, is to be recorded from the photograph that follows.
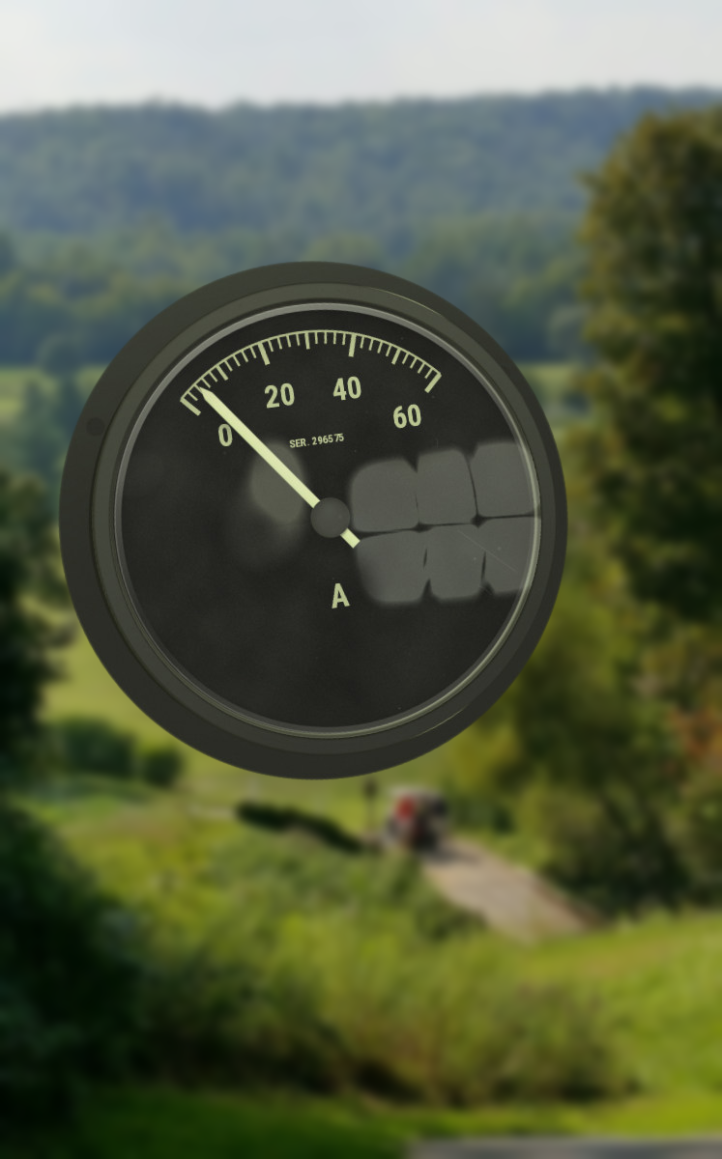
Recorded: 4 A
